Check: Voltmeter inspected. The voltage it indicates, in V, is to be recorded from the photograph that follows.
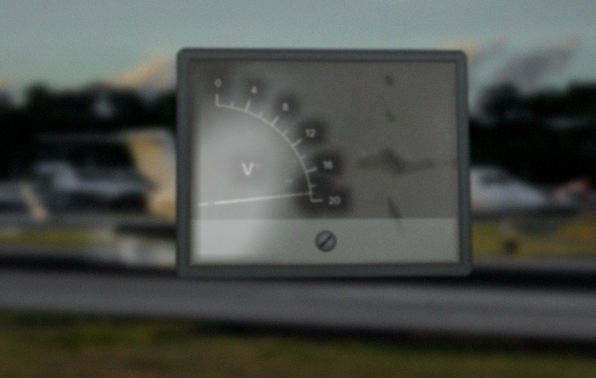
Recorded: 19 V
